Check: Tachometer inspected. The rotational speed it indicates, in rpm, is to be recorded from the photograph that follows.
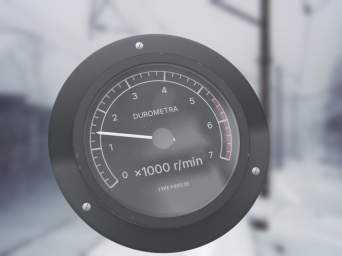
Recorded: 1400 rpm
